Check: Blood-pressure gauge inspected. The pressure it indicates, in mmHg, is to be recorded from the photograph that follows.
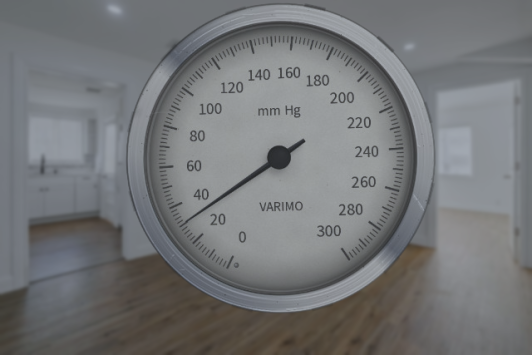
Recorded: 30 mmHg
